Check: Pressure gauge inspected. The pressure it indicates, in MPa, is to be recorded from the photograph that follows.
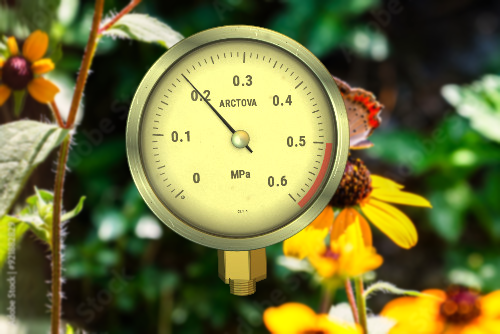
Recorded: 0.2 MPa
